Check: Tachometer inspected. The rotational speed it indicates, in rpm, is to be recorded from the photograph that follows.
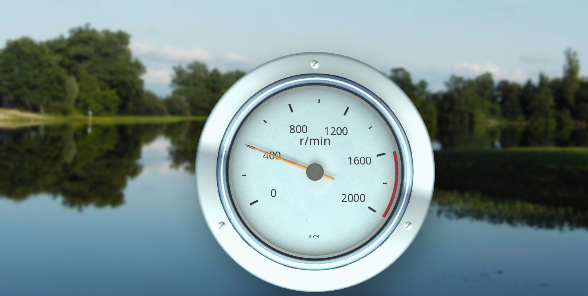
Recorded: 400 rpm
